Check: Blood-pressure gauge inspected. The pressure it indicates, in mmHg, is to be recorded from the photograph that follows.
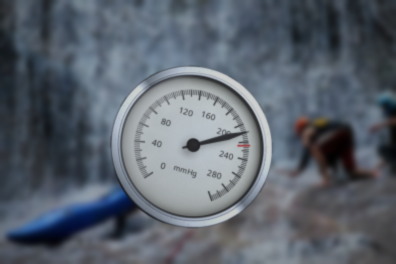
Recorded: 210 mmHg
